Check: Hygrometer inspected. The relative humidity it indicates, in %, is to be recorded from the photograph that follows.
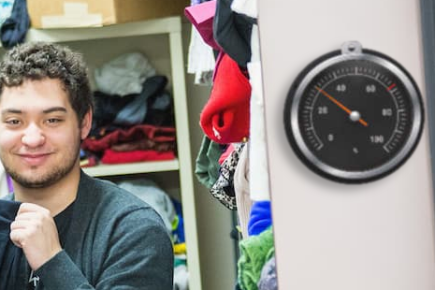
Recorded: 30 %
